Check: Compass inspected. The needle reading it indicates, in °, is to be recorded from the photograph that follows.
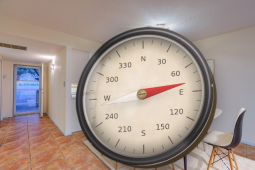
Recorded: 80 °
